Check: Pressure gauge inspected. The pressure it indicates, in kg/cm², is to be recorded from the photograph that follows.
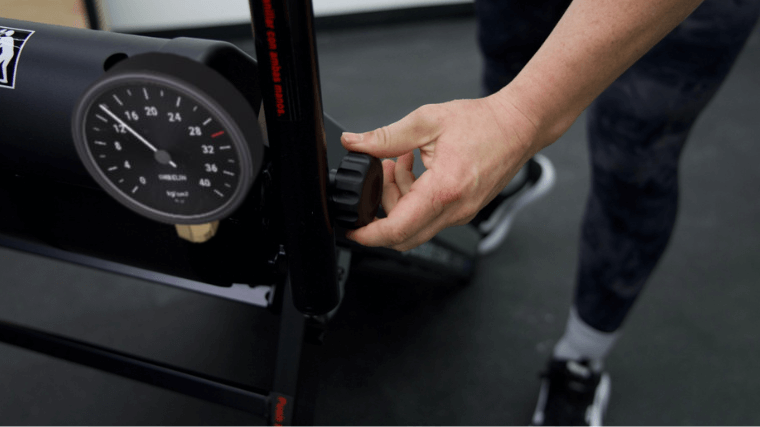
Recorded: 14 kg/cm²
